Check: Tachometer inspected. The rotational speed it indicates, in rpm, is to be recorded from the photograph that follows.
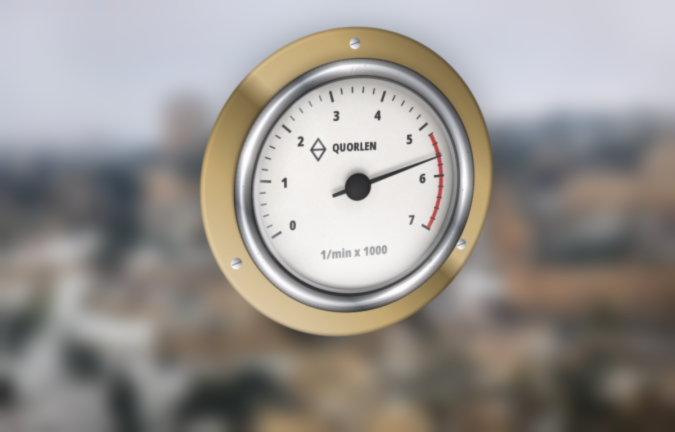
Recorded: 5600 rpm
